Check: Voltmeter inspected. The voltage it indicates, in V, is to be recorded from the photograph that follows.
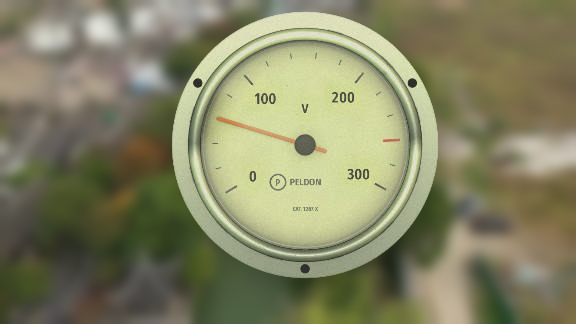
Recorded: 60 V
